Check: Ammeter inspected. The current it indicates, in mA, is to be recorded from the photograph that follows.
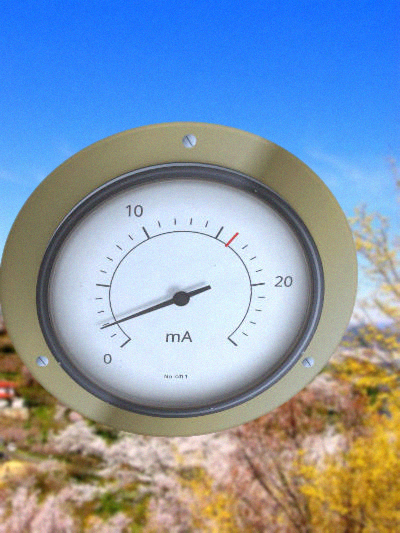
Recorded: 2 mA
